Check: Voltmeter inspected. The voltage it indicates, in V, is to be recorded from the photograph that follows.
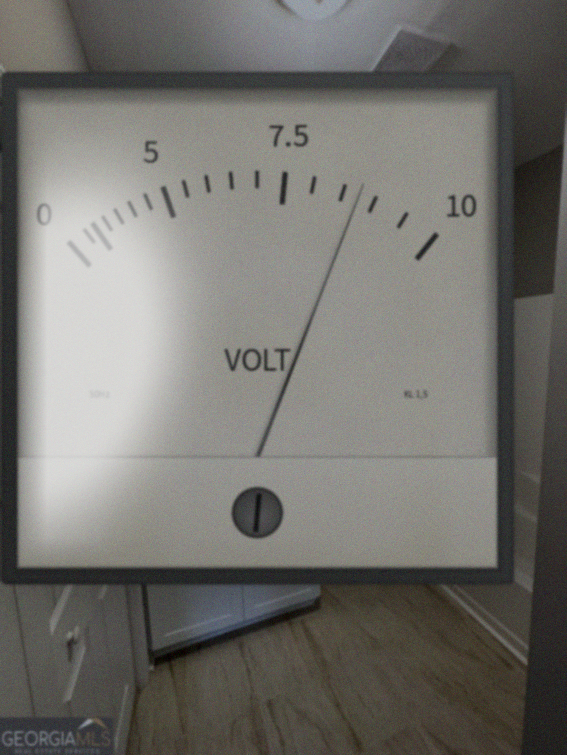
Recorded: 8.75 V
